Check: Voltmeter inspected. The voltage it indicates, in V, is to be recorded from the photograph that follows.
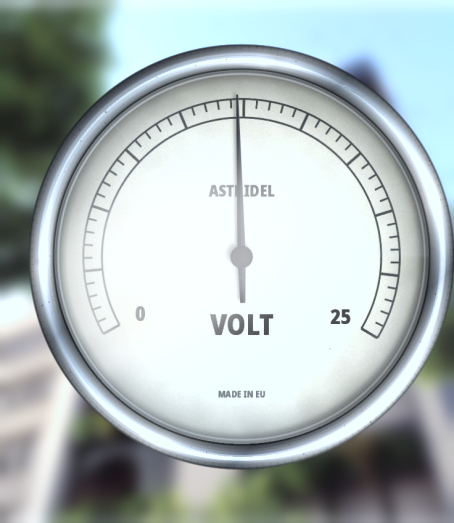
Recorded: 12.25 V
